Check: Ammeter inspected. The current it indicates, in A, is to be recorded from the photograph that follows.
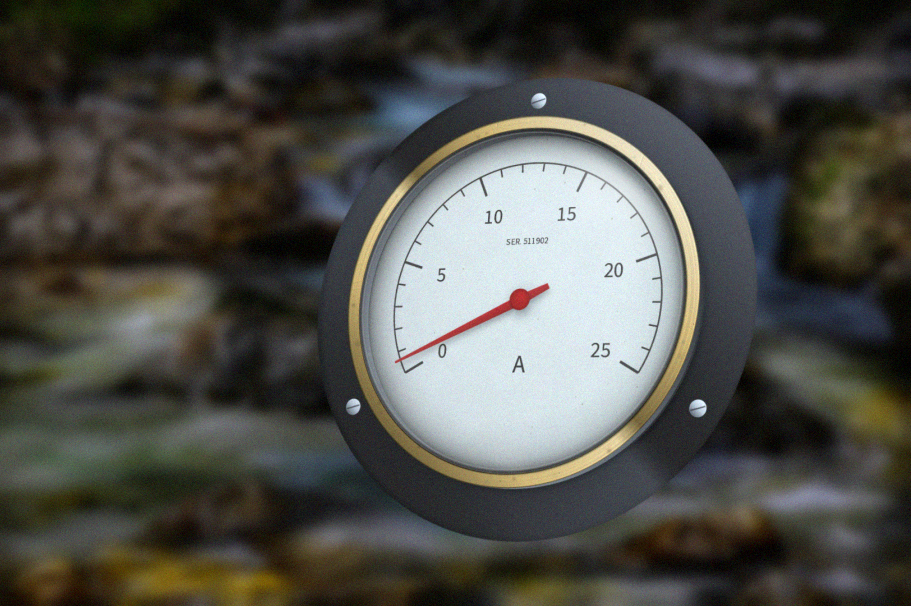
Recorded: 0.5 A
